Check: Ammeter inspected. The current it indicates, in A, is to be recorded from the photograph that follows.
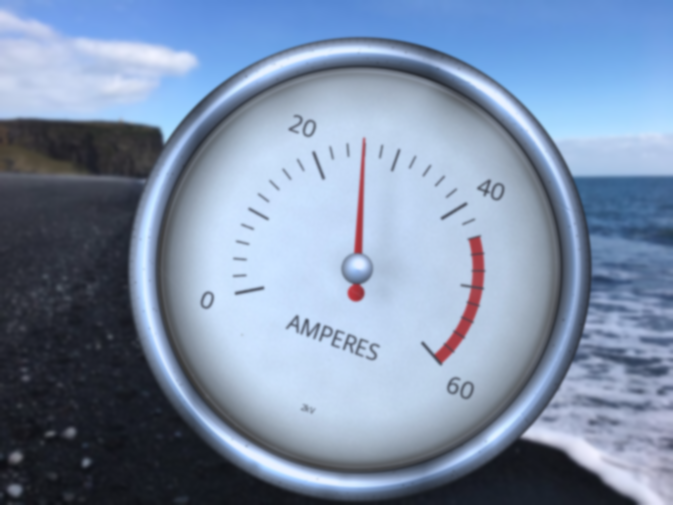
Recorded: 26 A
